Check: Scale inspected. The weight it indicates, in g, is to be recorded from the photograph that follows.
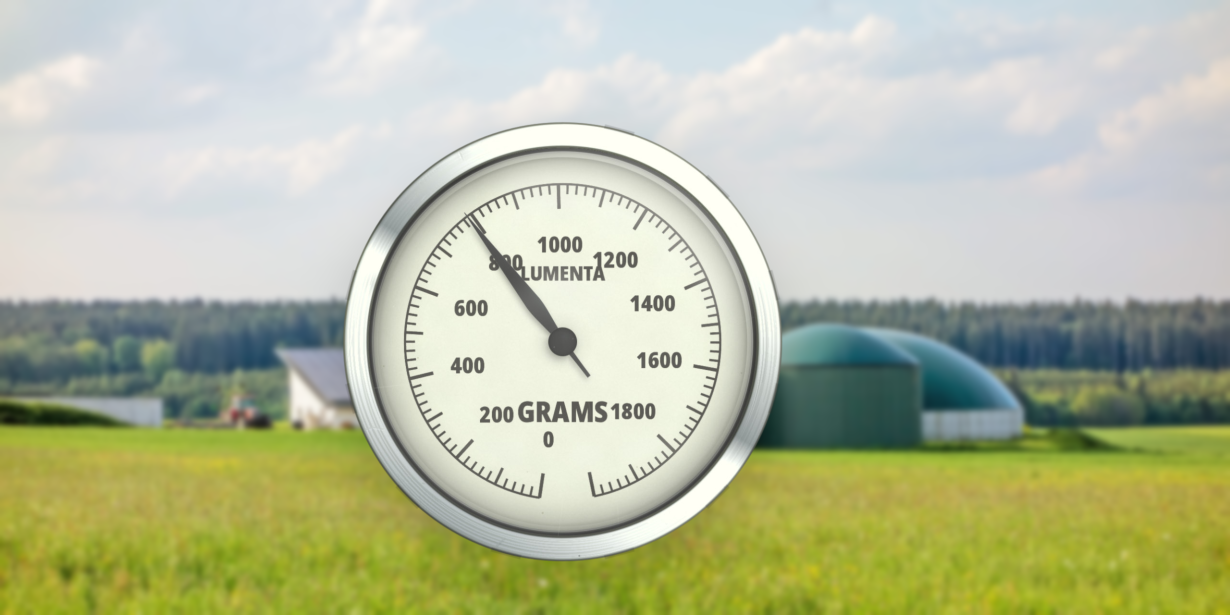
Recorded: 790 g
